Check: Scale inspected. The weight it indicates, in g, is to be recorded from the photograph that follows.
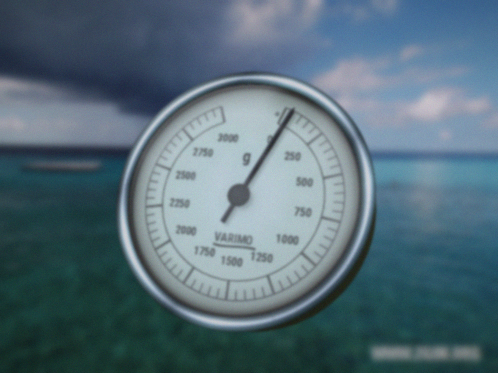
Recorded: 50 g
